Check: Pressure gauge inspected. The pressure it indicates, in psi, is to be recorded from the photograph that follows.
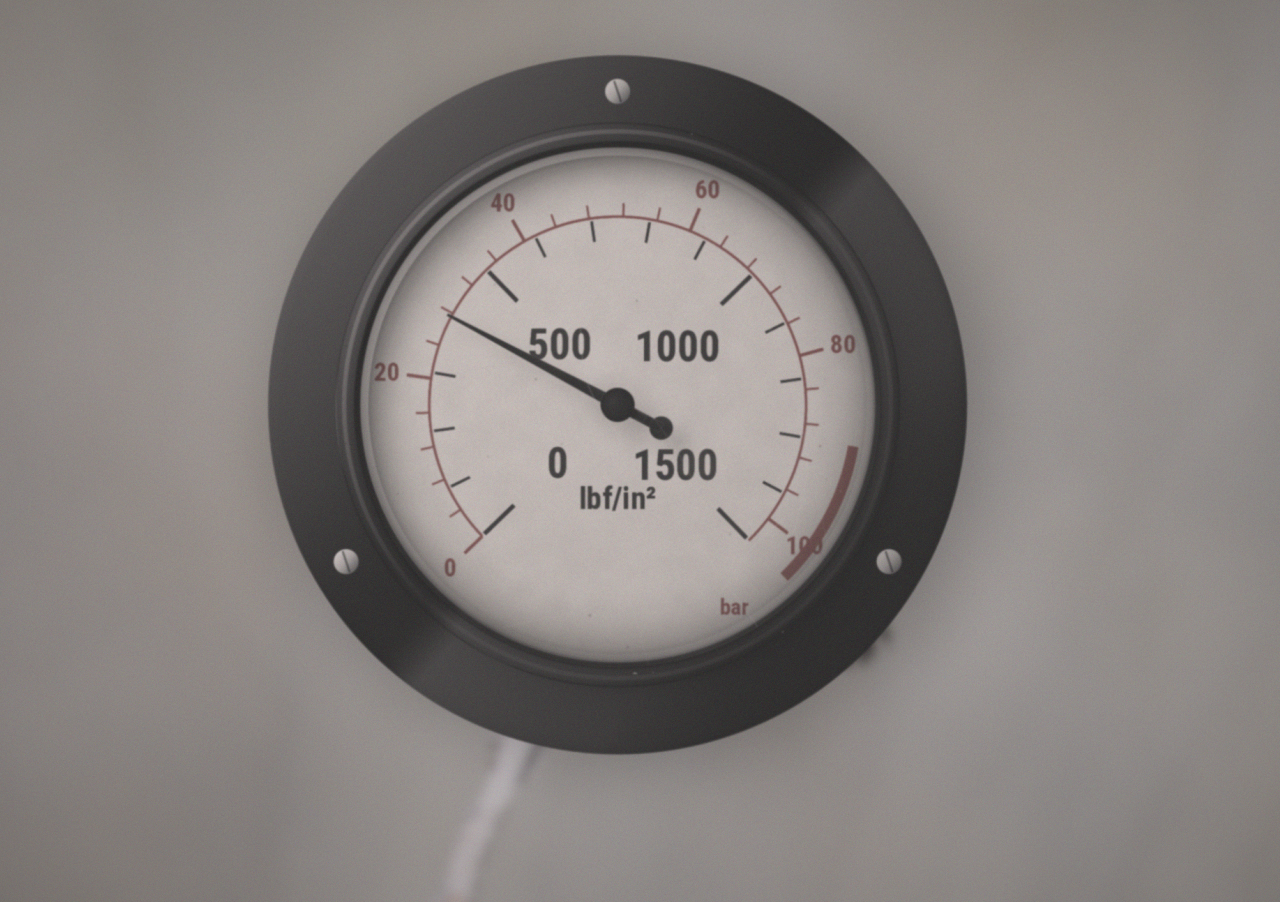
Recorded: 400 psi
